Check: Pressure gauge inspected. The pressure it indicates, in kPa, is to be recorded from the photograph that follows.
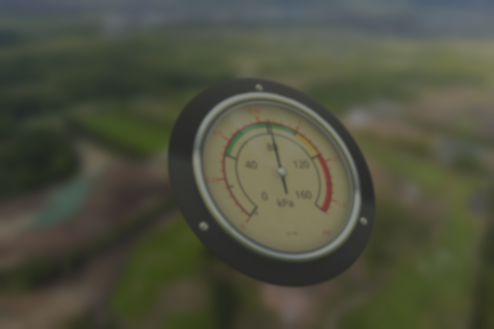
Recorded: 80 kPa
